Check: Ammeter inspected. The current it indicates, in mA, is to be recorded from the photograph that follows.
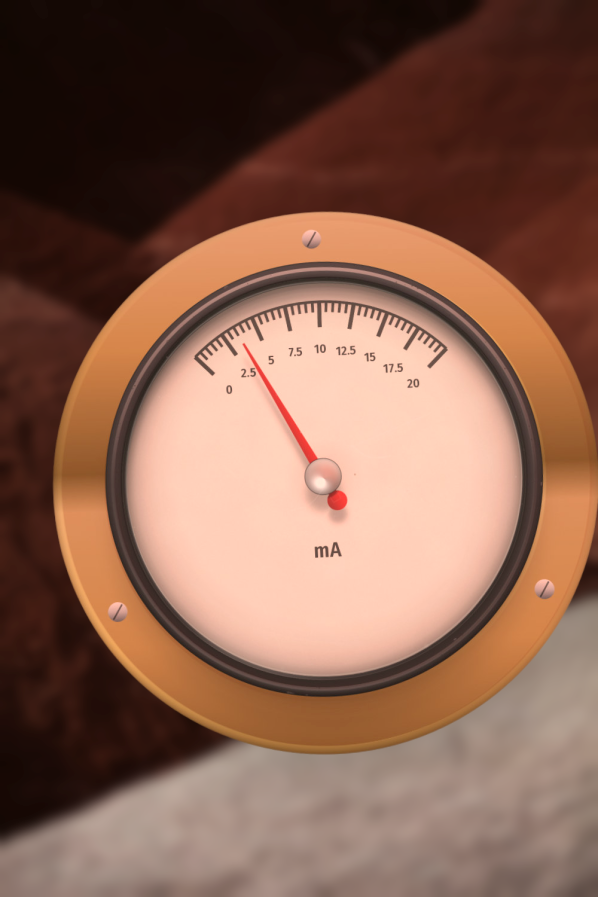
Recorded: 3.5 mA
